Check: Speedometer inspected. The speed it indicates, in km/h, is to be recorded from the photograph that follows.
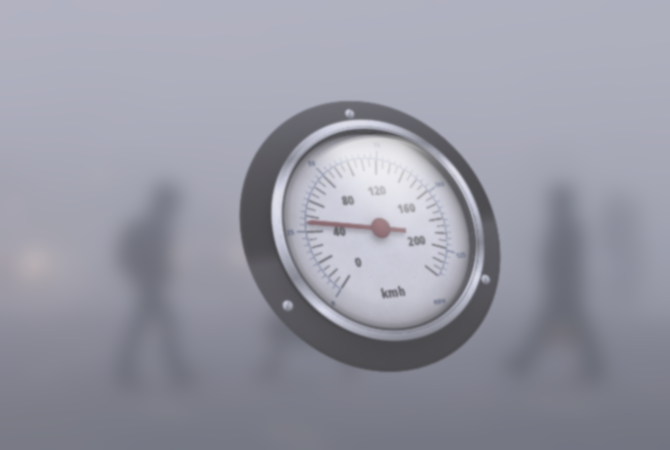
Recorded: 45 km/h
